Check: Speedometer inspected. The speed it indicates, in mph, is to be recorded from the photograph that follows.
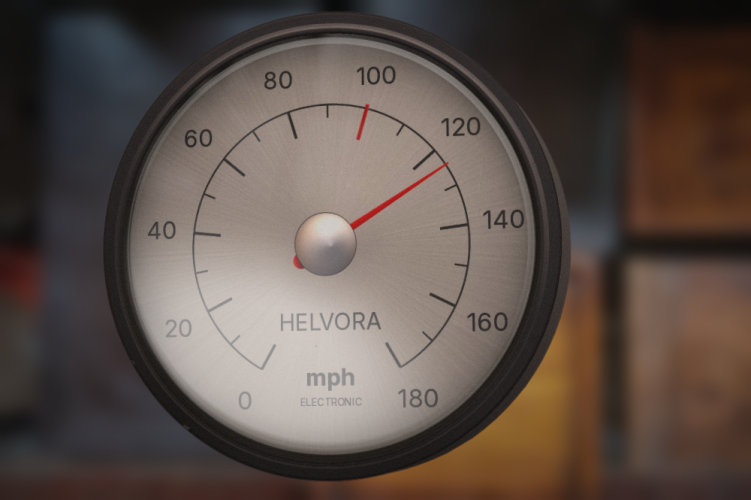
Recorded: 125 mph
